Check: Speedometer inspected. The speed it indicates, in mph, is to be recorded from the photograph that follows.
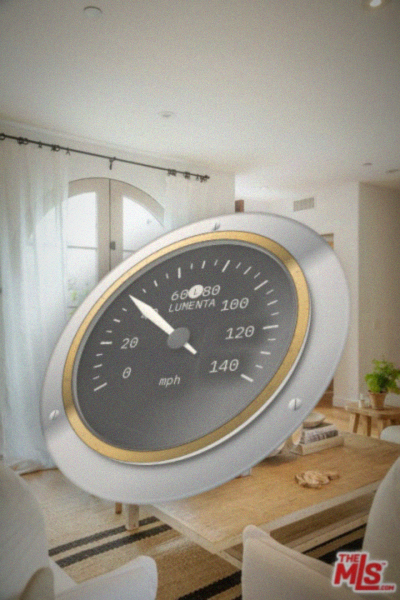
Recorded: 40 mph
